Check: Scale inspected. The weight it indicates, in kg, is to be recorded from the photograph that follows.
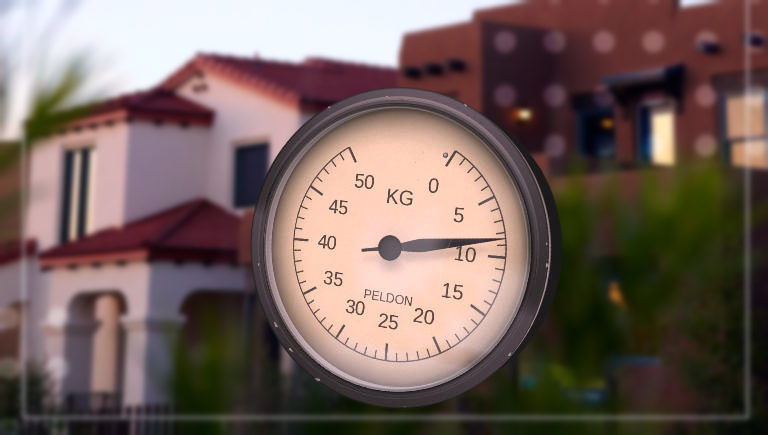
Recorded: 8.5 kg
